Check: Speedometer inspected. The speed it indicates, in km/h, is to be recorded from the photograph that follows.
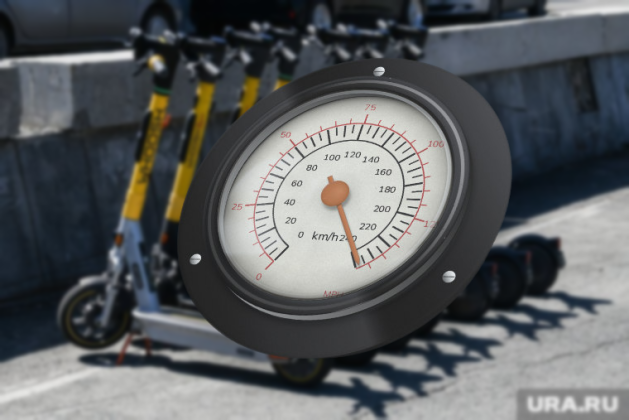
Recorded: 237.5 km/h
